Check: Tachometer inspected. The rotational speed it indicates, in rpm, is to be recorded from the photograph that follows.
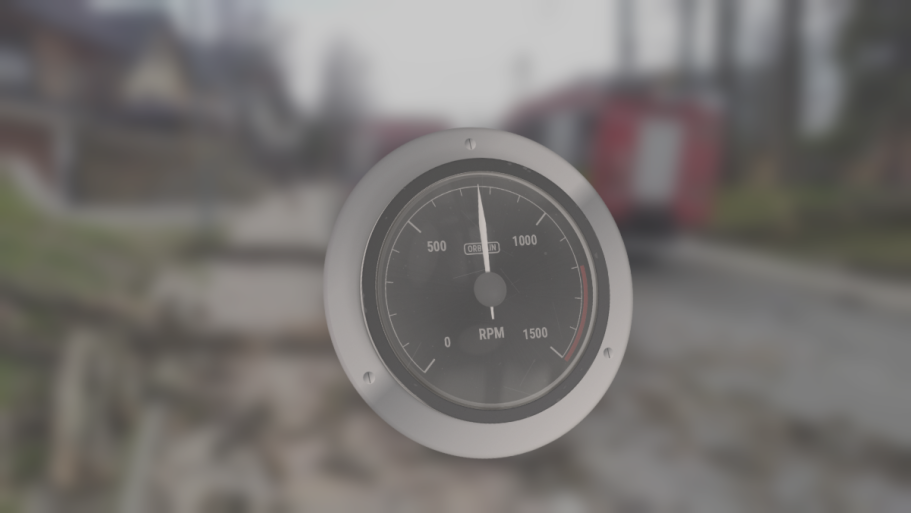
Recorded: 750 rpm
